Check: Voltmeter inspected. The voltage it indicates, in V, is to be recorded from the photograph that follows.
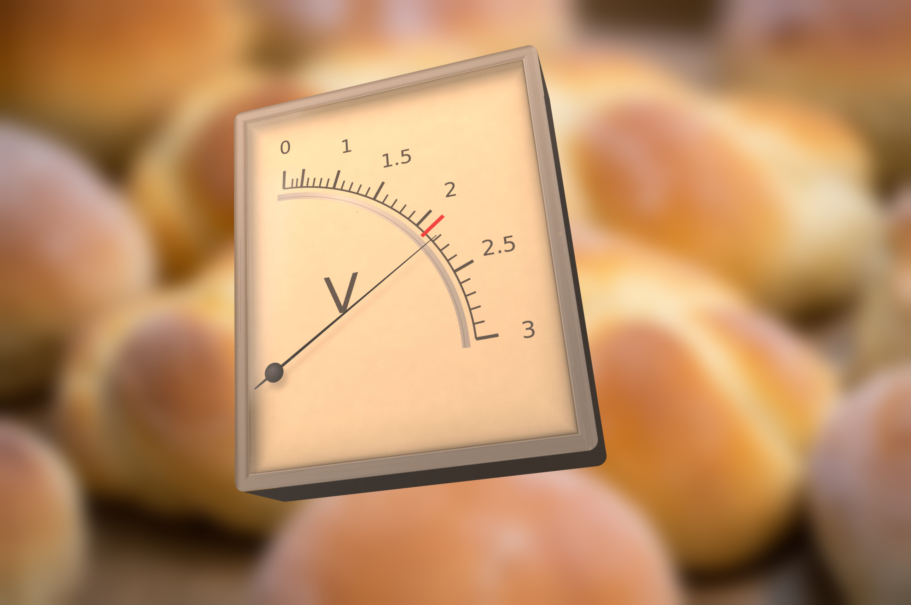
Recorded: 2.2 V
